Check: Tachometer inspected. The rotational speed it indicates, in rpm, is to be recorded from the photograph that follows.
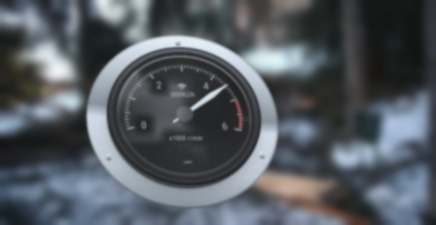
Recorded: 4500 rpm
